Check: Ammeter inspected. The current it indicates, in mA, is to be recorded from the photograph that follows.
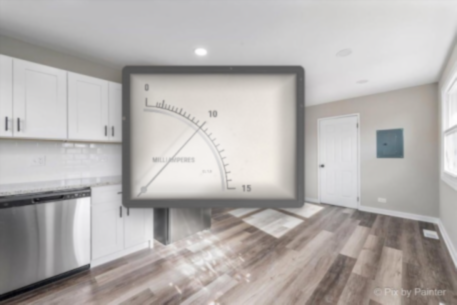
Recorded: 10 mA
